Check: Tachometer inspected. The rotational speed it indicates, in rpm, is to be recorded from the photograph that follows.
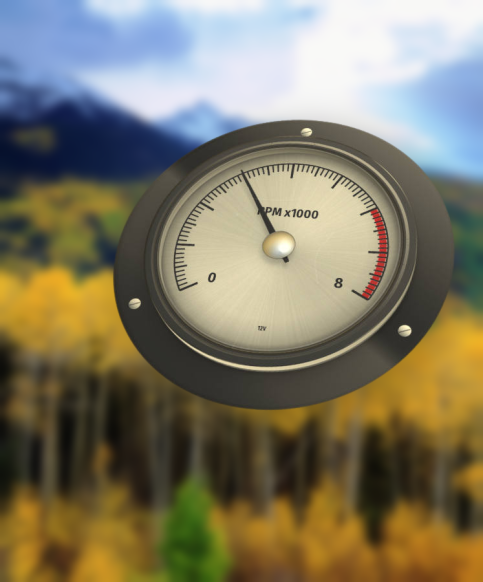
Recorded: 3000 rpm
